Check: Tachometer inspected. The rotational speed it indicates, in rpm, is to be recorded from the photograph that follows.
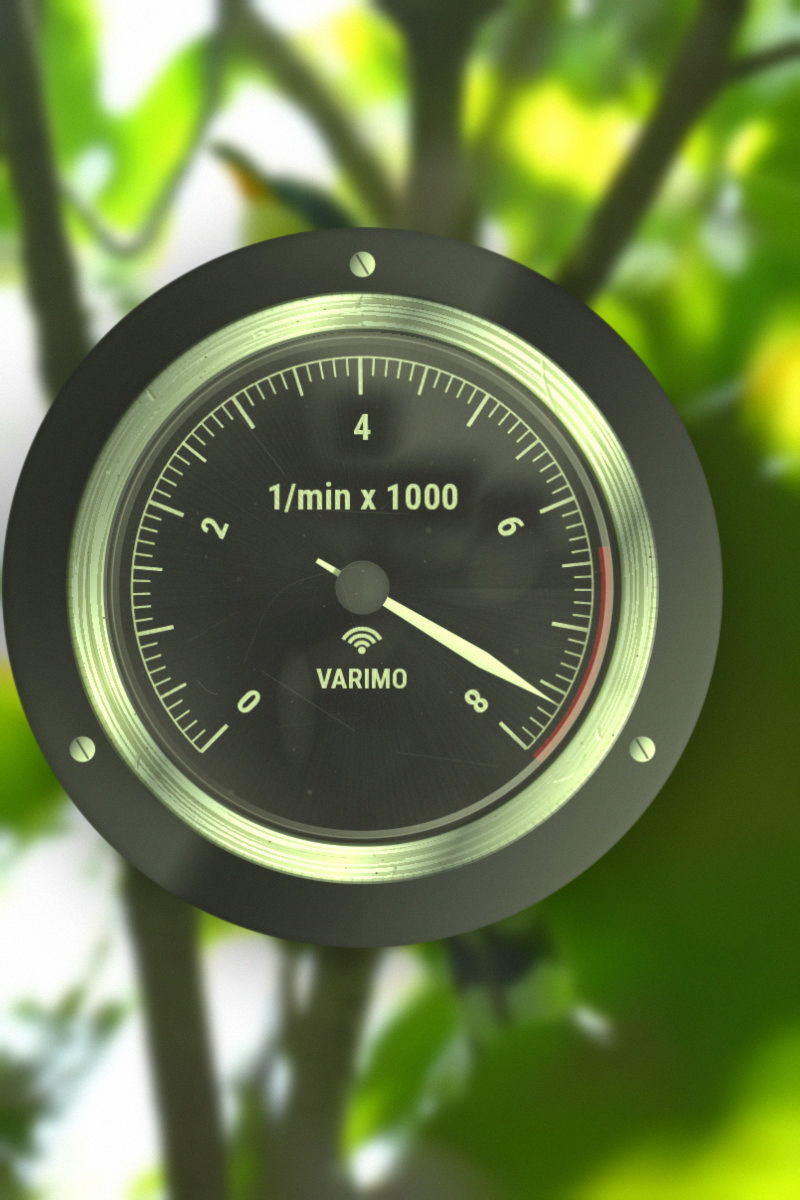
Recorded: 7600 rpm
